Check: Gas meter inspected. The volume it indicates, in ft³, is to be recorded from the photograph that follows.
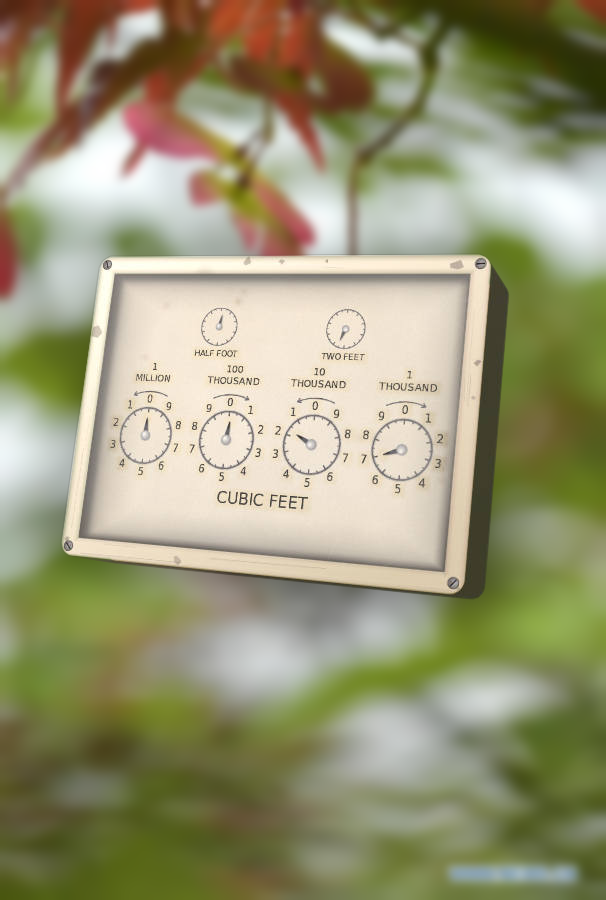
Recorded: 1700 ft³
